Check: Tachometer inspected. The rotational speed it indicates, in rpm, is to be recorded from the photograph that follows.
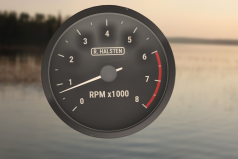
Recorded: 750 rpm
